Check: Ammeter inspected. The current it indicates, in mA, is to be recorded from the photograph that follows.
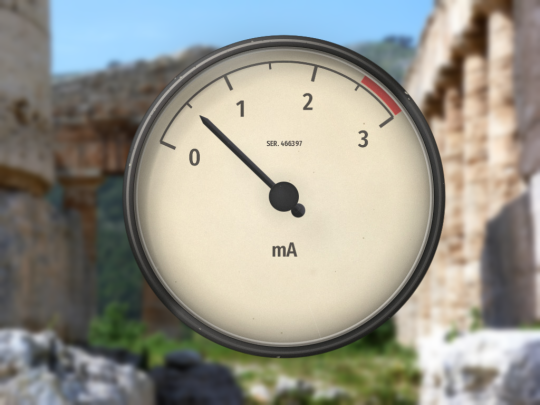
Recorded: 0.5 mA
